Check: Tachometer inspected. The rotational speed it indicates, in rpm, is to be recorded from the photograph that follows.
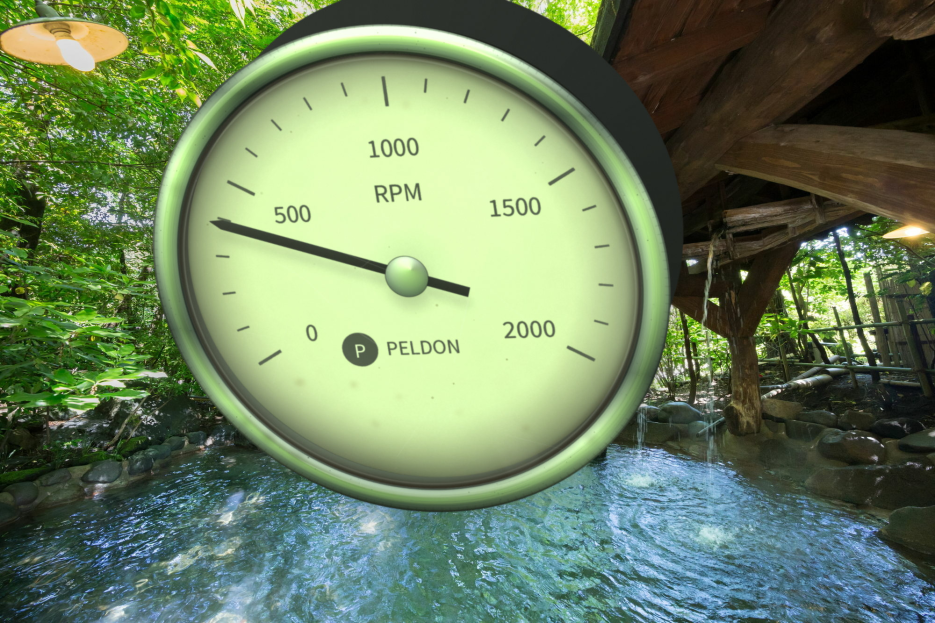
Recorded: 400 rpm
